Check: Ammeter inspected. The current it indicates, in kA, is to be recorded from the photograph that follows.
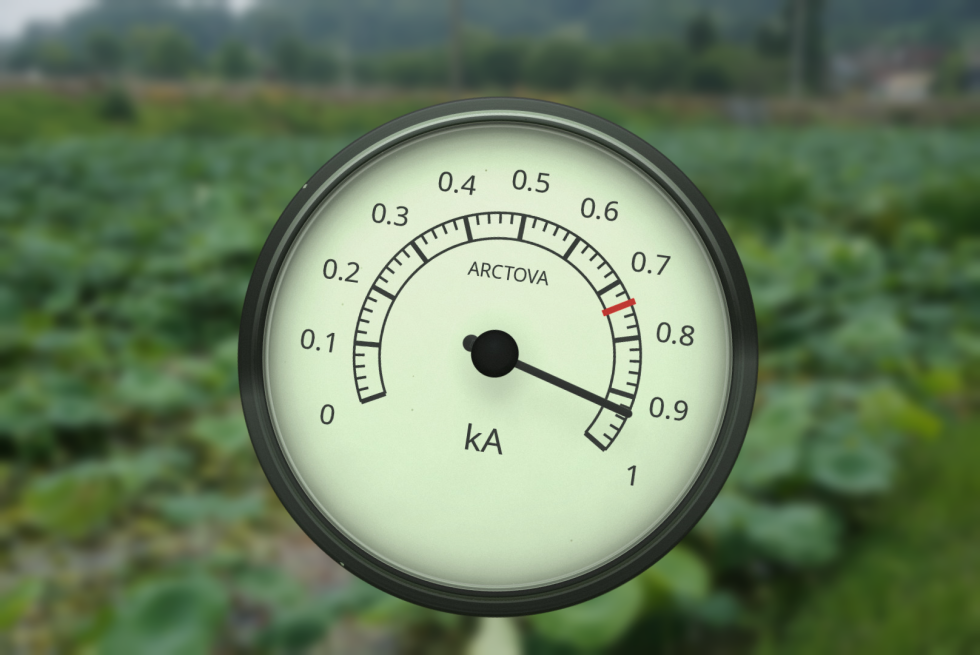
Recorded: 0.93 kA
